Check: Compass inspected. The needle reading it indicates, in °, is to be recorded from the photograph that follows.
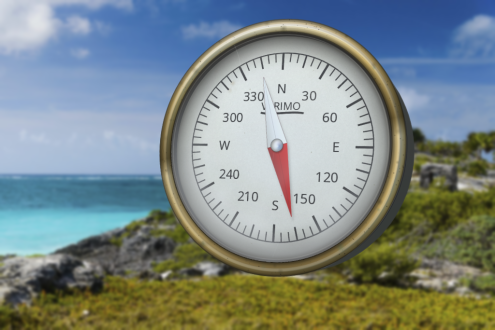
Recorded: 165 °
